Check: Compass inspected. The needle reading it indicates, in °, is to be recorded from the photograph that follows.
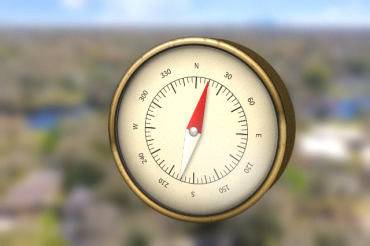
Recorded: 15 °
